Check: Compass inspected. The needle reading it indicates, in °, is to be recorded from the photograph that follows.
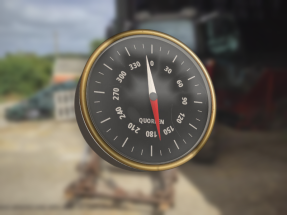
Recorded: 170 °
